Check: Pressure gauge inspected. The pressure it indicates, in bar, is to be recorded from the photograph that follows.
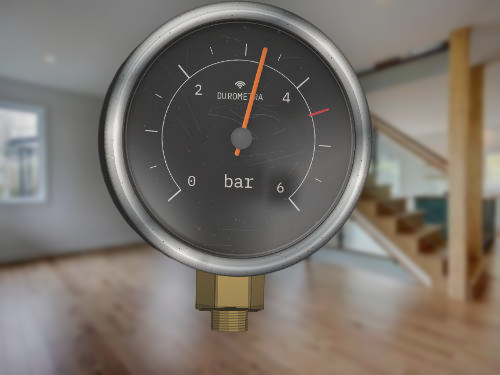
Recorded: 3.25 bar
